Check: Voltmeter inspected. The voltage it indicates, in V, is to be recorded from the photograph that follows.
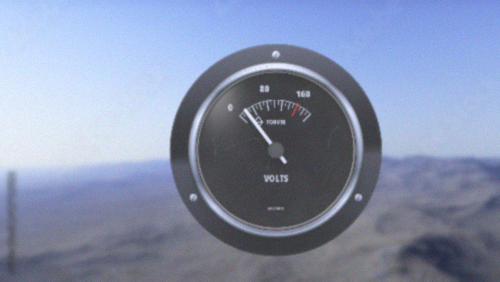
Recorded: 20 V
